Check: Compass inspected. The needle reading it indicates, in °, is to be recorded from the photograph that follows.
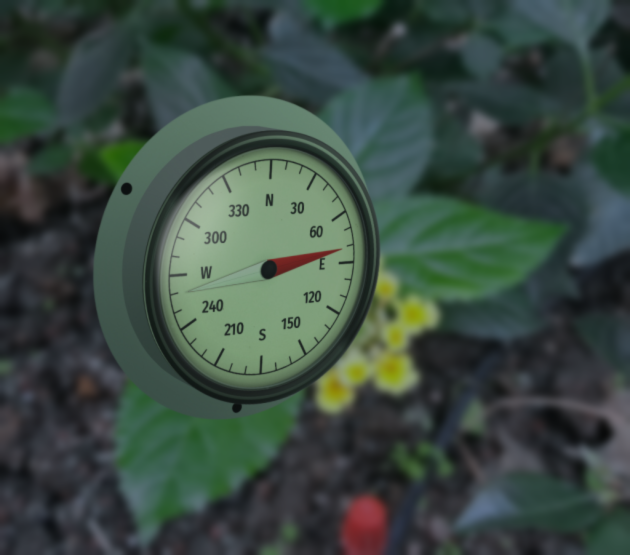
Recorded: 80 °
